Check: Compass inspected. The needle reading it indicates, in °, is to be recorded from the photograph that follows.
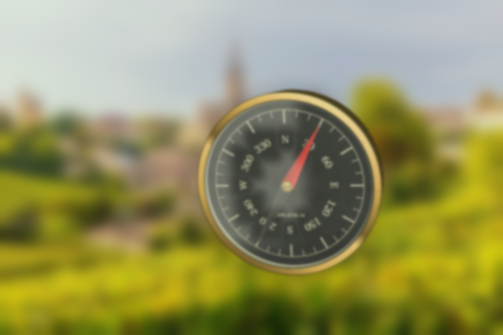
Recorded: 30 °
